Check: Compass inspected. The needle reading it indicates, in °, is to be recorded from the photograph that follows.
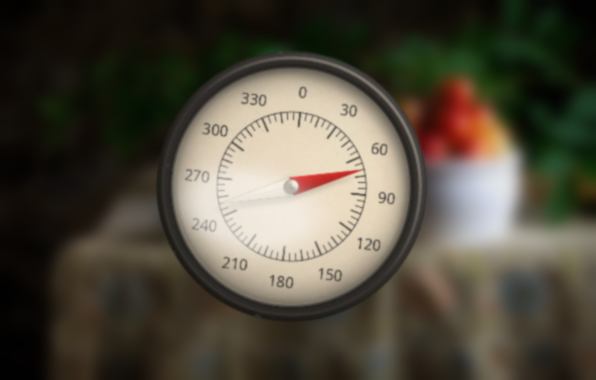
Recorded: 70 °
